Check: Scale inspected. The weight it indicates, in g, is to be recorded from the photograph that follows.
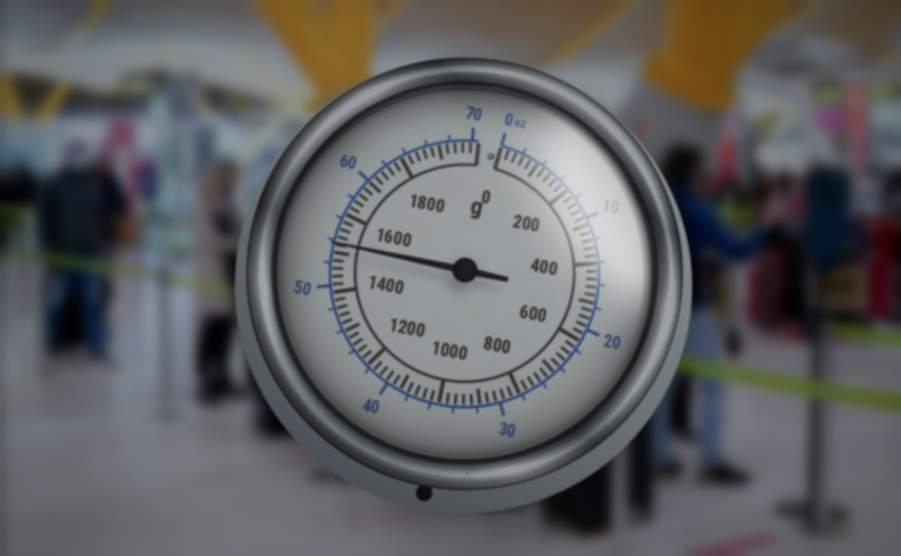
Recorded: 1520 g
